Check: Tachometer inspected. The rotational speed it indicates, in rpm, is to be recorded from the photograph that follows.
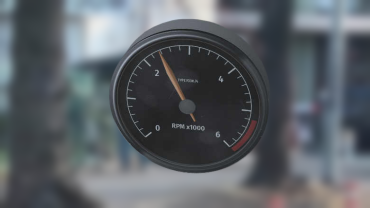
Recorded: 2400 rpm
